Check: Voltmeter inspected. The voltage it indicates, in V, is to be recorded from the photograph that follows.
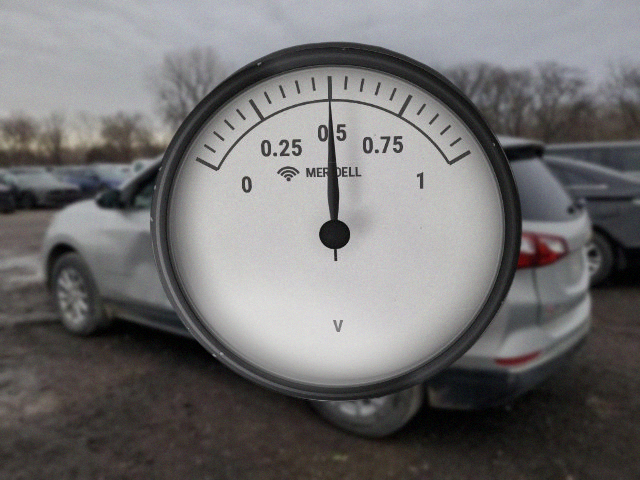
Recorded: 0.5 V
